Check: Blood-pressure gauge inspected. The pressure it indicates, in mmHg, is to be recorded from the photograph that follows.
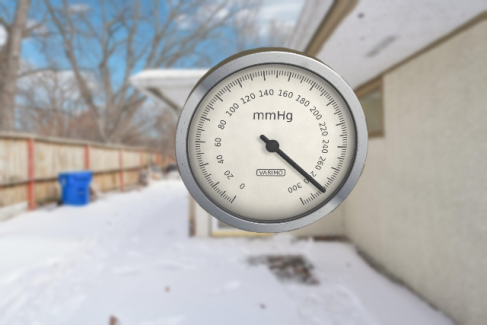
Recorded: 280 mmHg
